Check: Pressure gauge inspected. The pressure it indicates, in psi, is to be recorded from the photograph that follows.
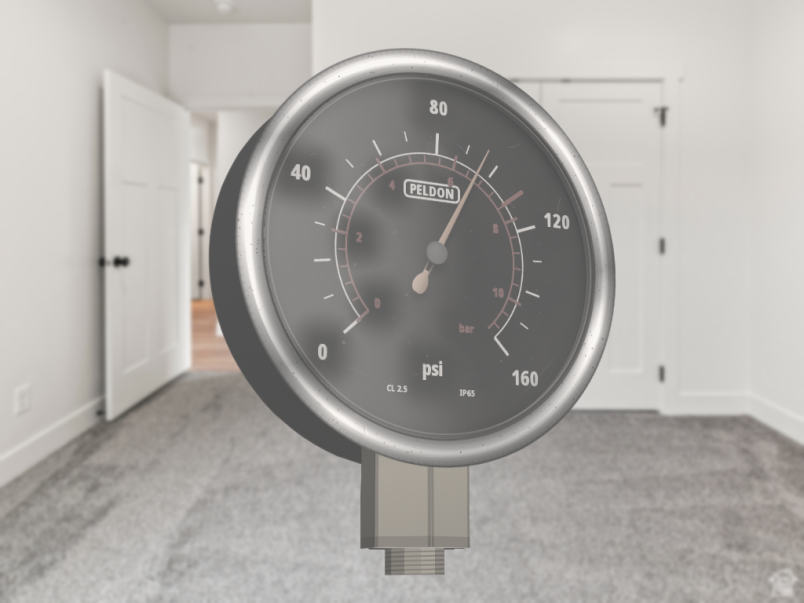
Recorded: 95 psi
